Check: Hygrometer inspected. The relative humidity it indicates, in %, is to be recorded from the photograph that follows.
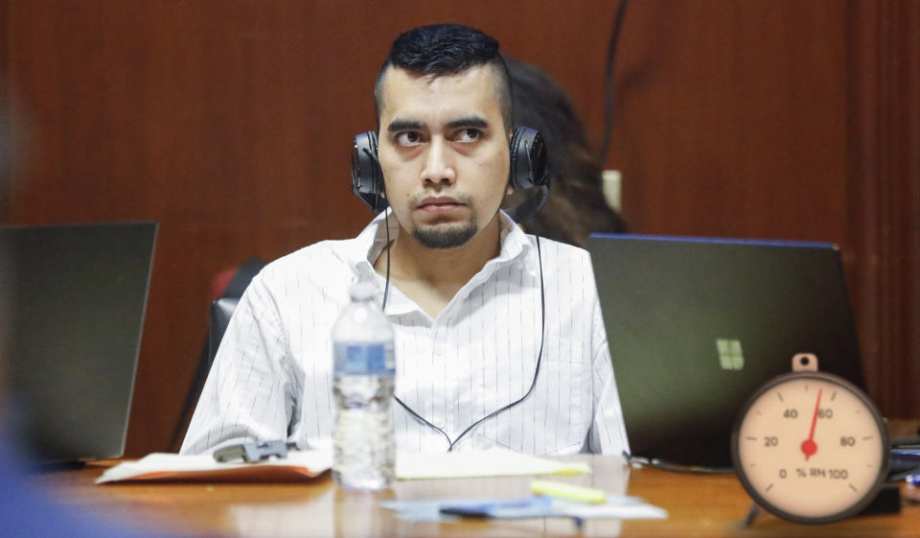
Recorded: 55 %
